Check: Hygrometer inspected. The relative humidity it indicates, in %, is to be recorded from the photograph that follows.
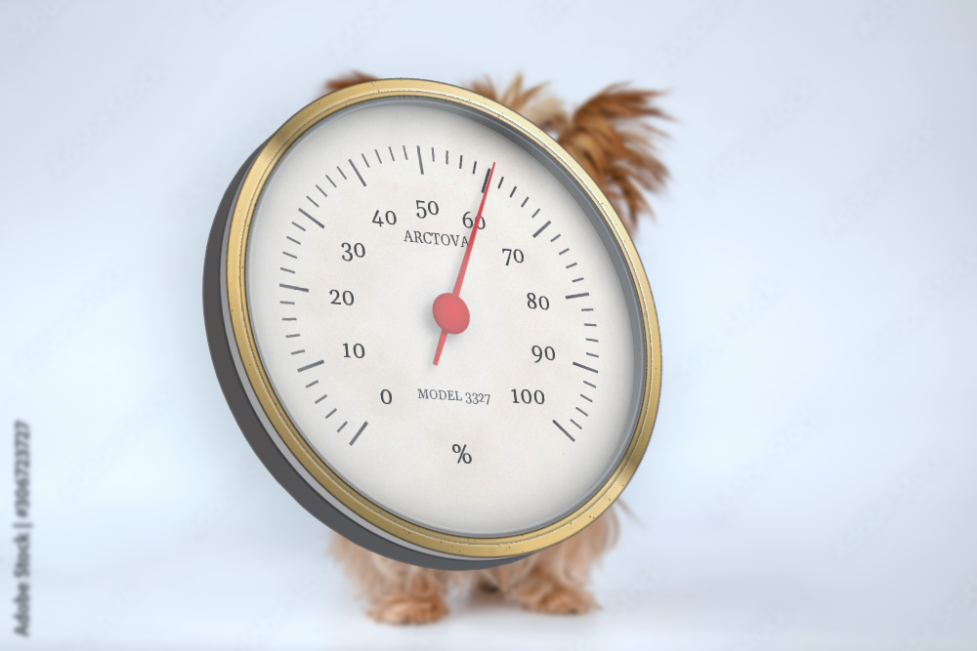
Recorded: 60 %
